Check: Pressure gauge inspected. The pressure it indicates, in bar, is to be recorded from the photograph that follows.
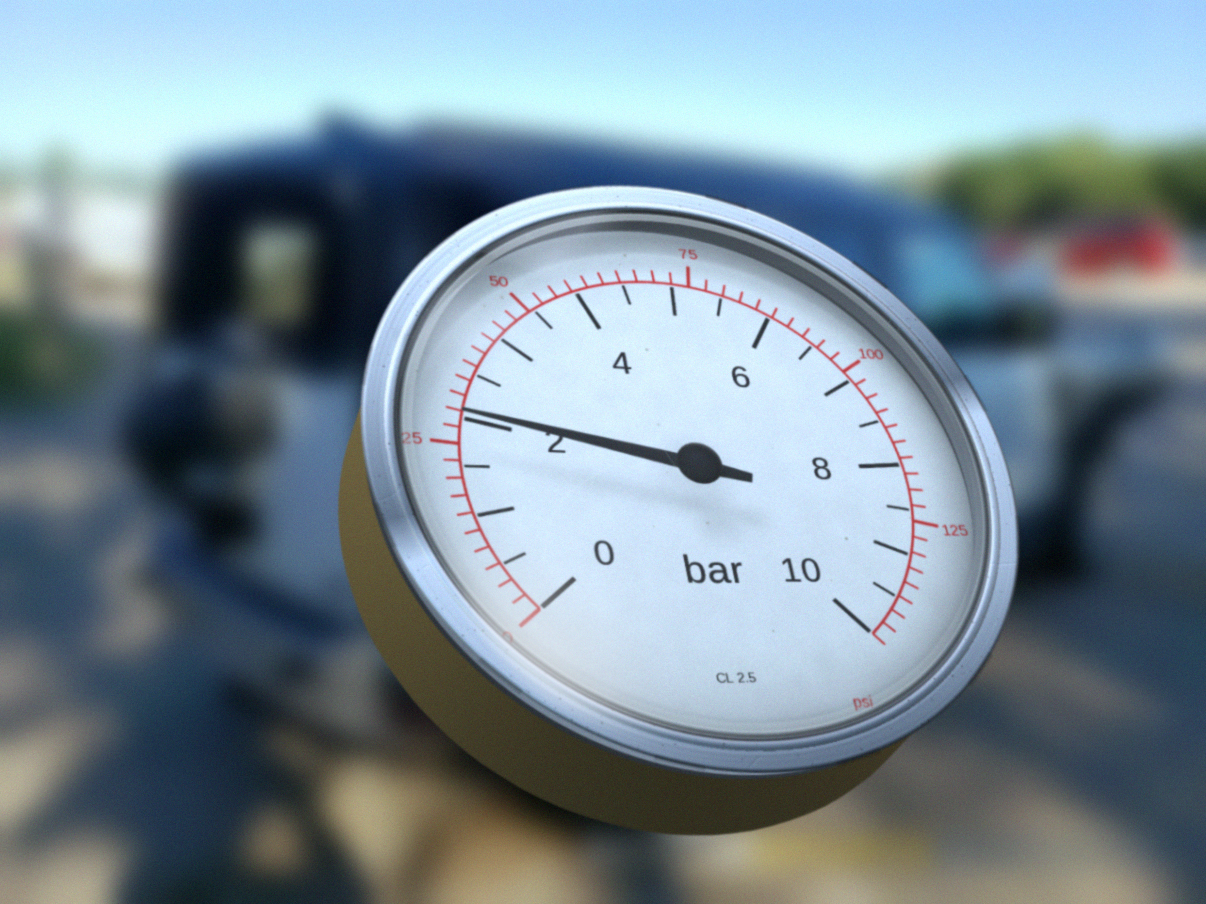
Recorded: 2 bar
